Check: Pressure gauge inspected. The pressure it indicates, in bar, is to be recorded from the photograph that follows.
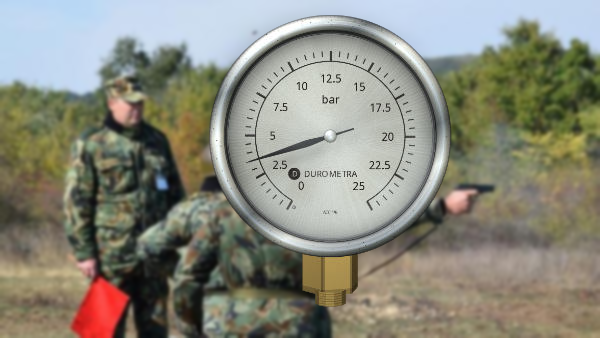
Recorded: 3.5 bar
